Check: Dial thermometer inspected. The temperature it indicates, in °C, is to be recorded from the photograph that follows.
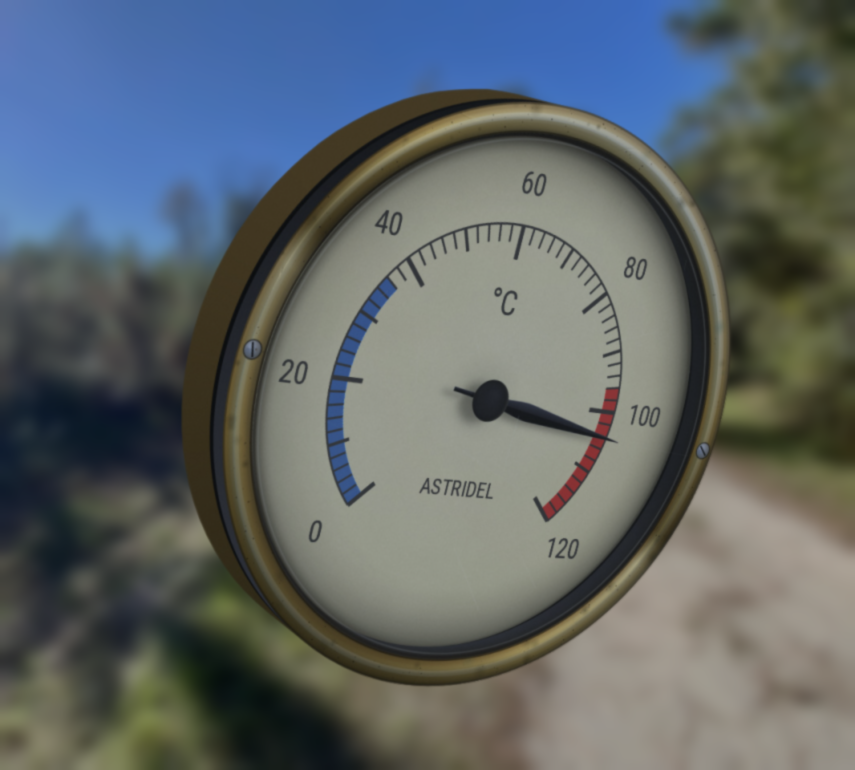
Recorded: 104 °C
